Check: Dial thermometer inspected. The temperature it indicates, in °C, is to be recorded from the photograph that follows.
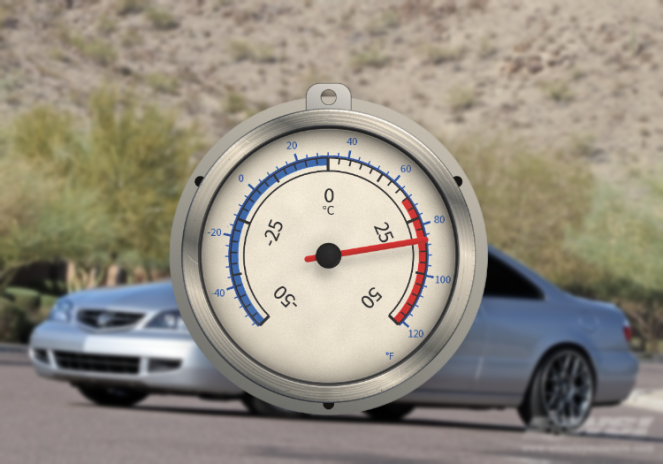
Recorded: 30 °C
